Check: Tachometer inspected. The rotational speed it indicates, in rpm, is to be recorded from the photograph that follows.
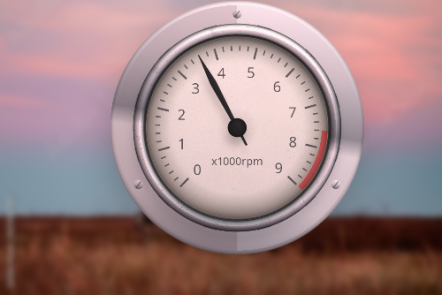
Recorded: 3600 rpm
